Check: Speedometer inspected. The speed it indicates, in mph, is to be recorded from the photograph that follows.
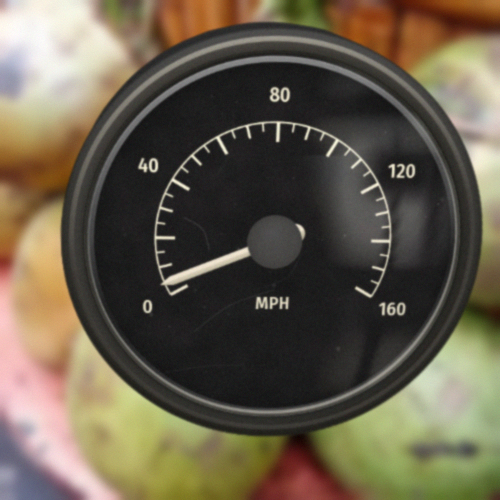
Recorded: 5 mph
